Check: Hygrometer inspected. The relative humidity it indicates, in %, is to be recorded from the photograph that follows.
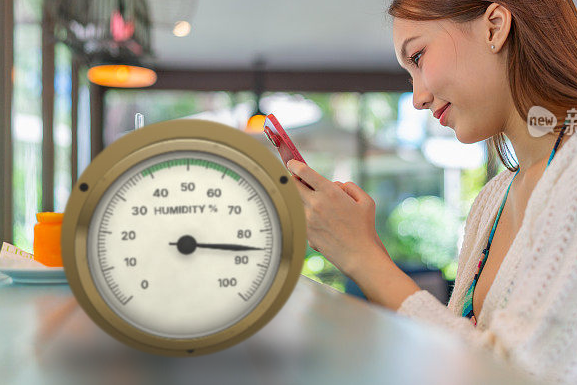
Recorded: 85 %
